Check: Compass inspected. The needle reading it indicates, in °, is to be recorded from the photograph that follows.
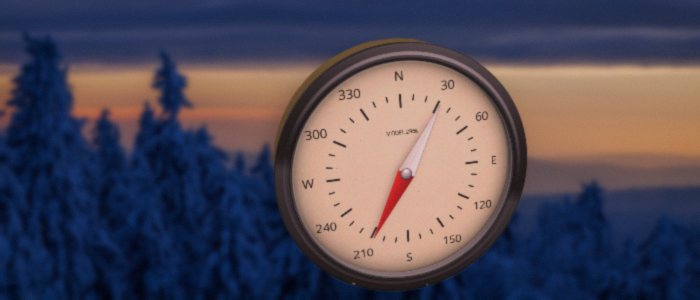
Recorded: 210 °
